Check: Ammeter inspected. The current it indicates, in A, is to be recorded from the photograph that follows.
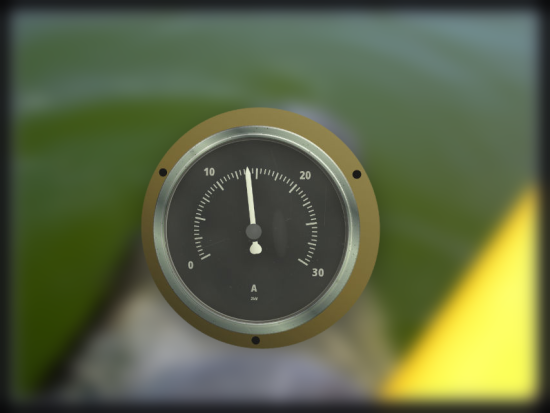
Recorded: 14 A
